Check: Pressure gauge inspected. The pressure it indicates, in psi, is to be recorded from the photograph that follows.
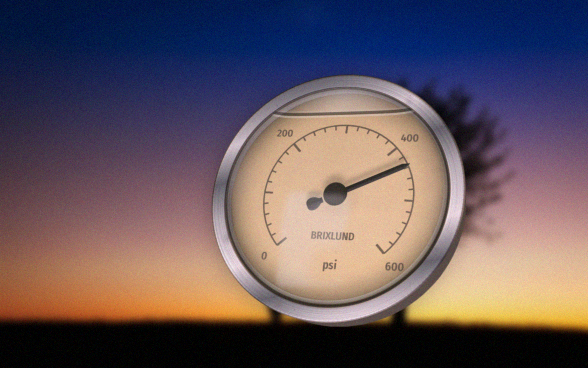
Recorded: 440 psi
